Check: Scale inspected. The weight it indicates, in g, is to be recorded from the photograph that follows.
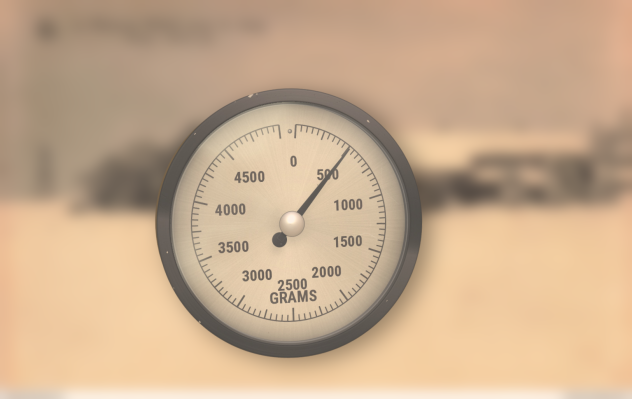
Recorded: 500 g
